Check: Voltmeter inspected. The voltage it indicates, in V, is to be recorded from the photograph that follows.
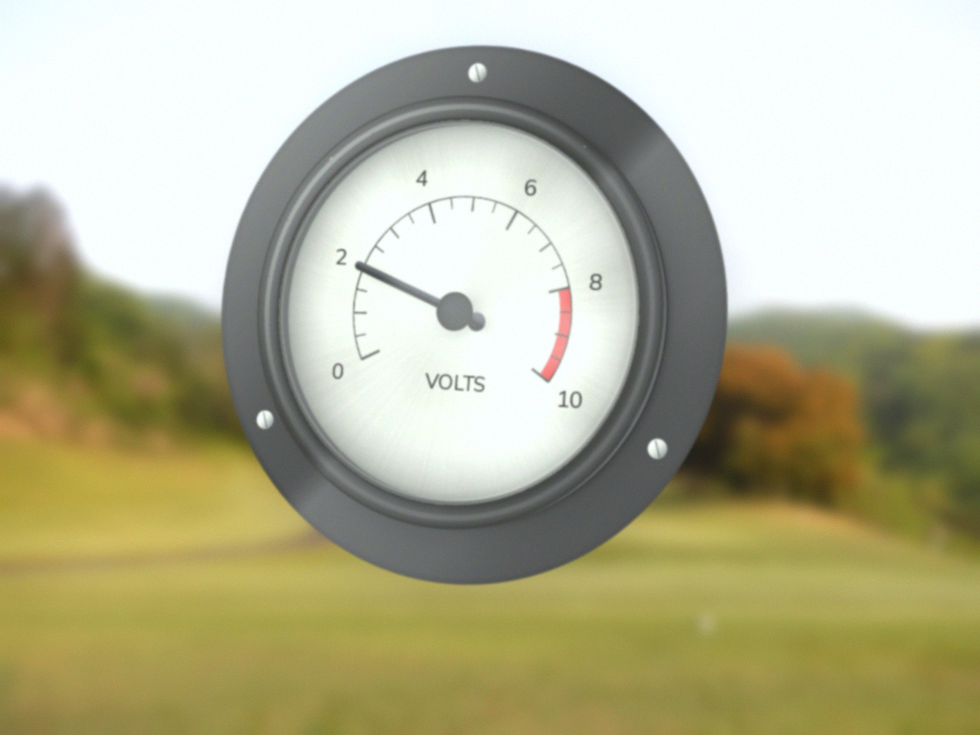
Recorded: 2 V
